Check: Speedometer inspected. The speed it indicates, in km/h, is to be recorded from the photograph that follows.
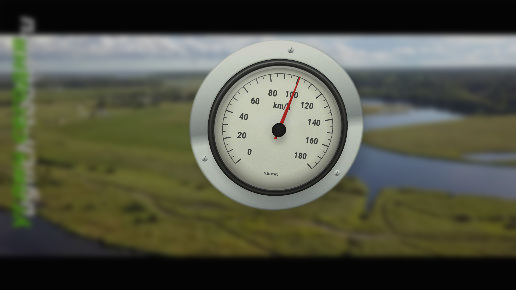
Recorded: 100 km/h
